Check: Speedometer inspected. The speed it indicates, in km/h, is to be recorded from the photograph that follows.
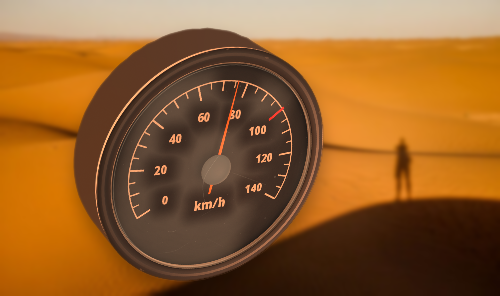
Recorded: 75 km/h
